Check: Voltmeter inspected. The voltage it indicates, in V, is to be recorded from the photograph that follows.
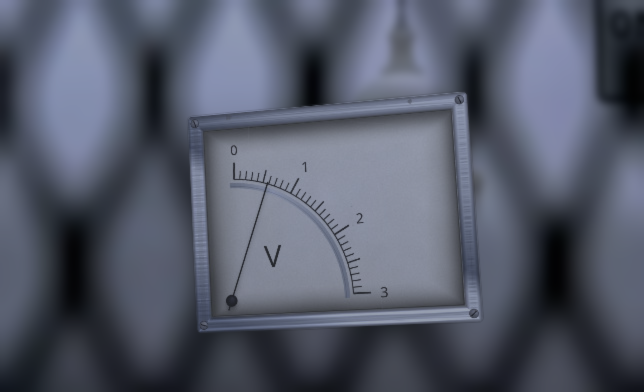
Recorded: 0.6 V
